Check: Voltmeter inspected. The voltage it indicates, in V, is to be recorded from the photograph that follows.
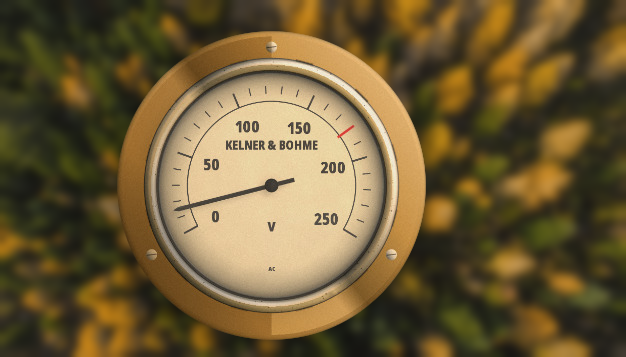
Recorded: 15 V
